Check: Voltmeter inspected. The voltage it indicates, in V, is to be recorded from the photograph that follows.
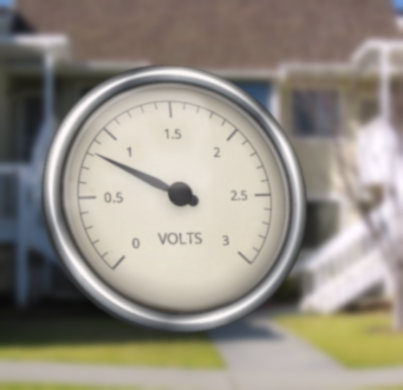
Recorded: 0.8 V
